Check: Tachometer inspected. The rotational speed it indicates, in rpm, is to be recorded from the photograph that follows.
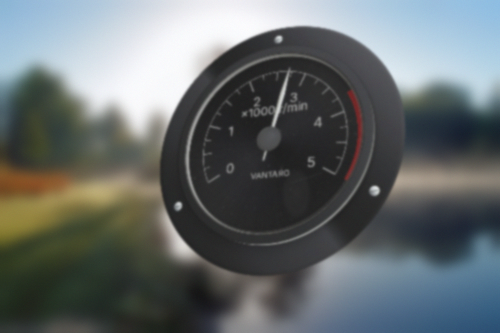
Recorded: 2750 rpm
